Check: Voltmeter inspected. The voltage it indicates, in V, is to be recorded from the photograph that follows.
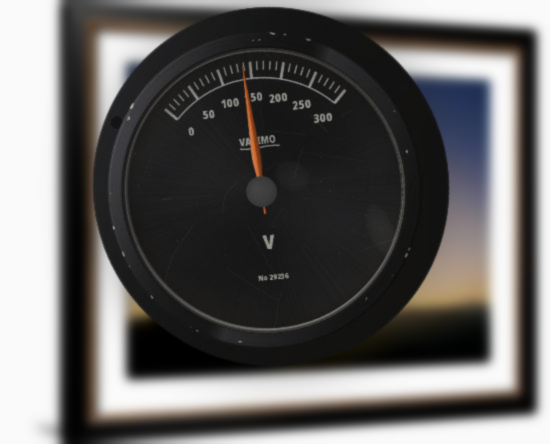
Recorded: 140 V
